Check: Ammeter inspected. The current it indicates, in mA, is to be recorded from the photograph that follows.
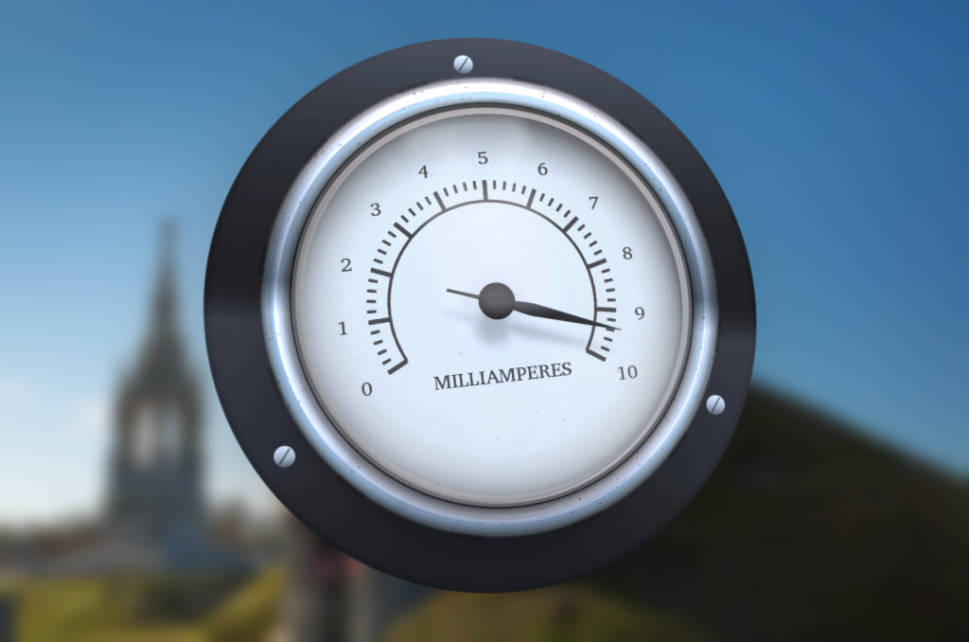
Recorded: 9.4 mA
